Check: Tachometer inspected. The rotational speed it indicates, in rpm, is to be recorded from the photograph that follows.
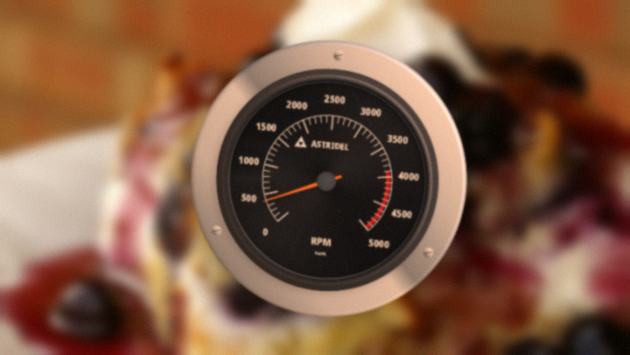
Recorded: 400 rpm
